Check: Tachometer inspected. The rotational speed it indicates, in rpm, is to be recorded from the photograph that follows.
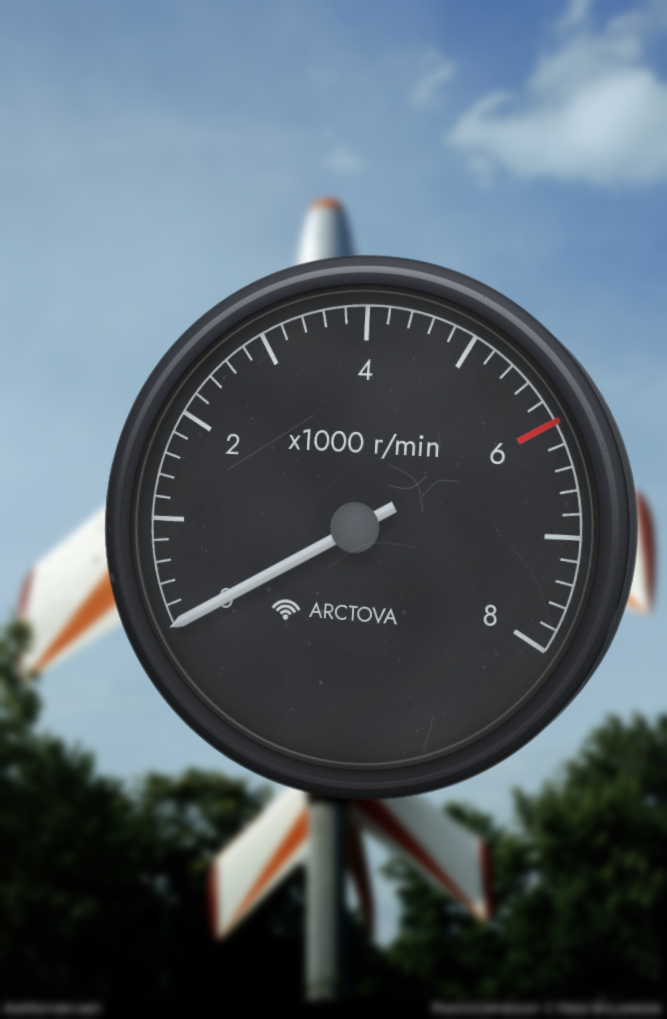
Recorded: 0 rpm
